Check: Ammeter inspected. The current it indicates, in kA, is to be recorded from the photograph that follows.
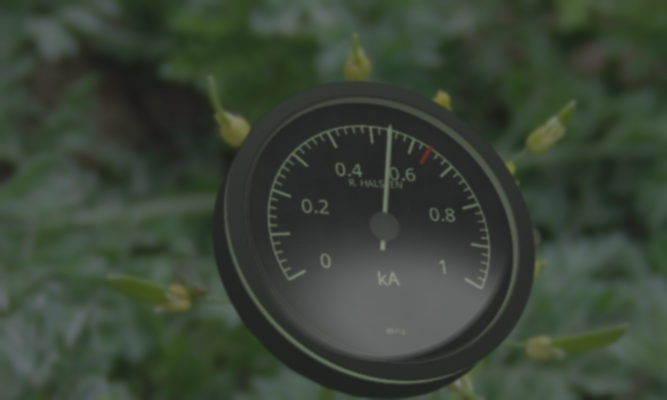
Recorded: 0.54 kA
